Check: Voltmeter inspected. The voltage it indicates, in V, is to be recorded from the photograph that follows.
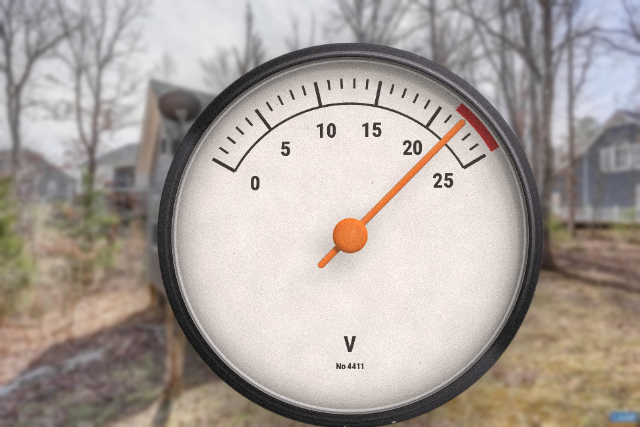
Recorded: 22 V
